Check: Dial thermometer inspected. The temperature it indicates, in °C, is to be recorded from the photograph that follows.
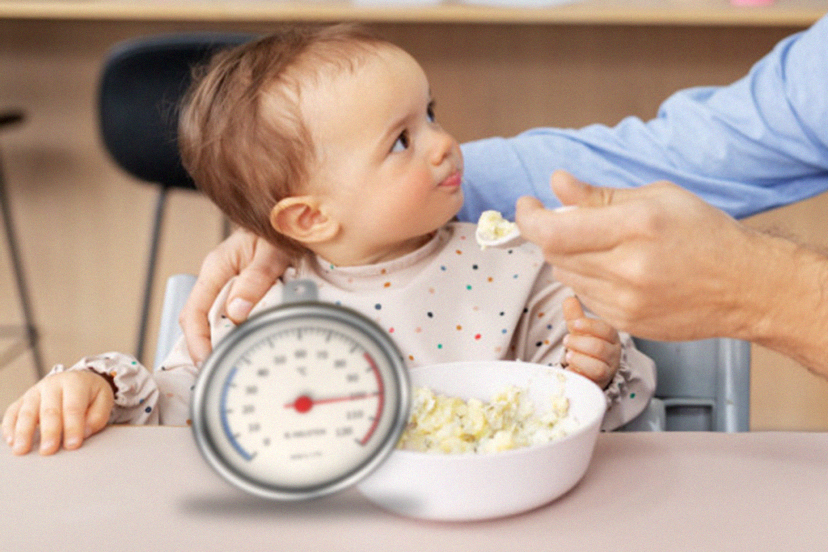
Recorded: 100 °C
